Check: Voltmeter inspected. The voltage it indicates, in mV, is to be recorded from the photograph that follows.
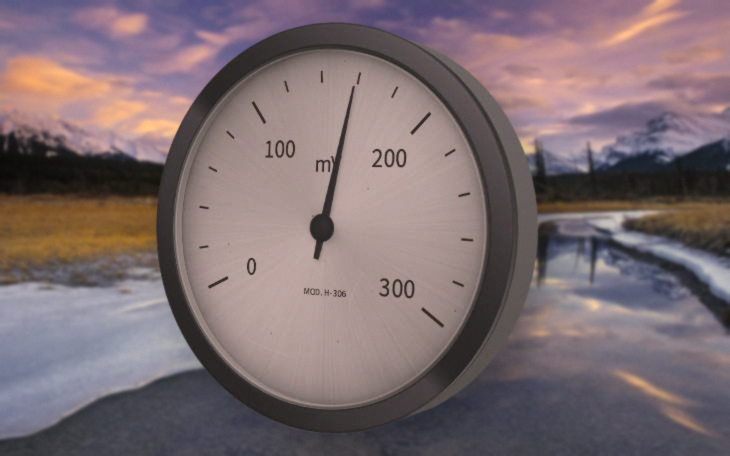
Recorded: 160 mV
